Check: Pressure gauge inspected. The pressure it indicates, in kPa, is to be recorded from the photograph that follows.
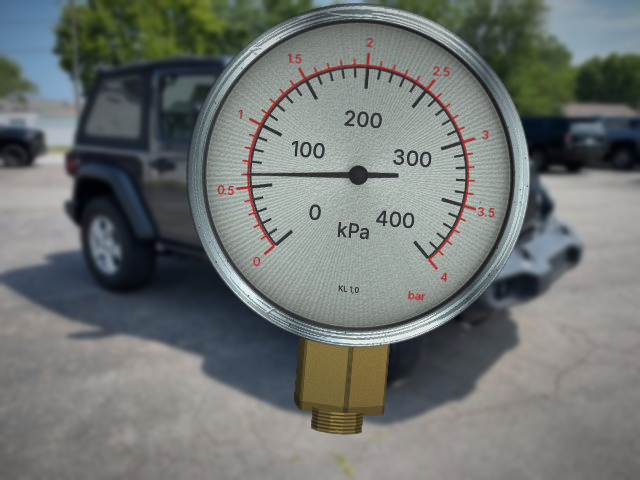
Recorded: 60 kPa
